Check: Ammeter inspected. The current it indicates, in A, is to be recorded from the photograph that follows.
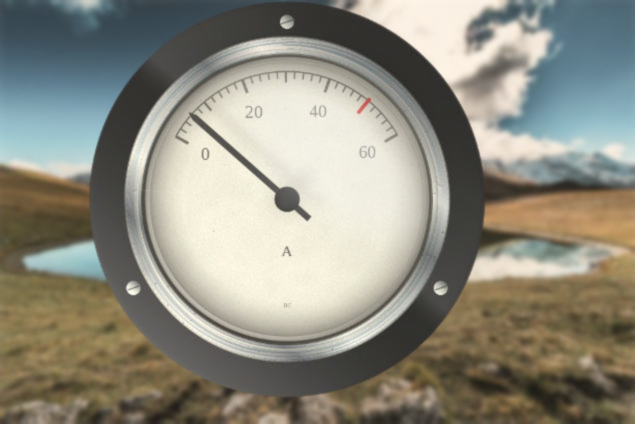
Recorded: 6 A
